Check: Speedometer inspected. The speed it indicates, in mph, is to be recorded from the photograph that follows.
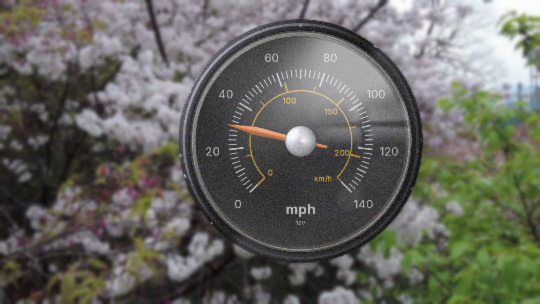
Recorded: 30 mph
